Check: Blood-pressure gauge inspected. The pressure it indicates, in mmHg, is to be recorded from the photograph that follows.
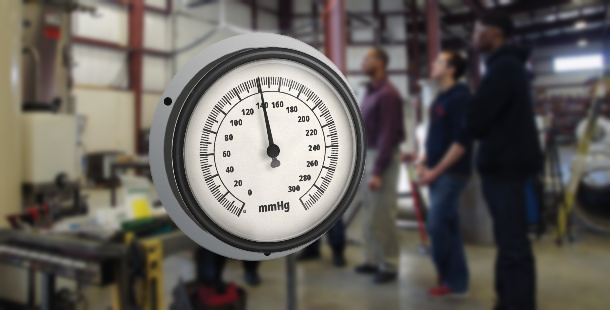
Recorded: 140 mmHg
